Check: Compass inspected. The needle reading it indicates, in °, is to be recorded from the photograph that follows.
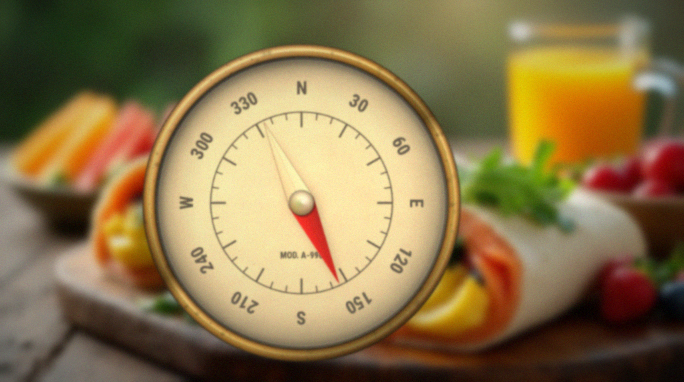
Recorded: 155 °
